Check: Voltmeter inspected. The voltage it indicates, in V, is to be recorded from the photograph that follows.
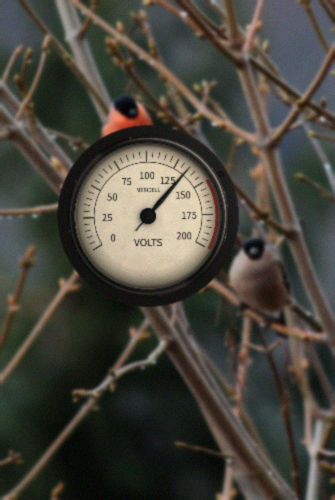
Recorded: 135 V
